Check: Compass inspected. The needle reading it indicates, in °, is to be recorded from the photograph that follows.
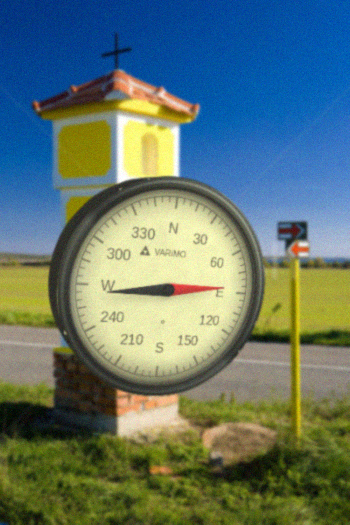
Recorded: 85 °
